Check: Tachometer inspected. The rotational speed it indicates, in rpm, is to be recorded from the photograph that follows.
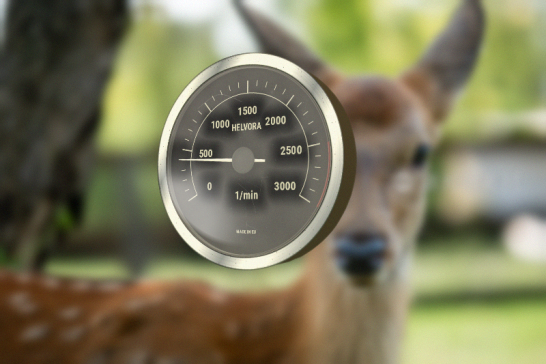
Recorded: 400 rpm
